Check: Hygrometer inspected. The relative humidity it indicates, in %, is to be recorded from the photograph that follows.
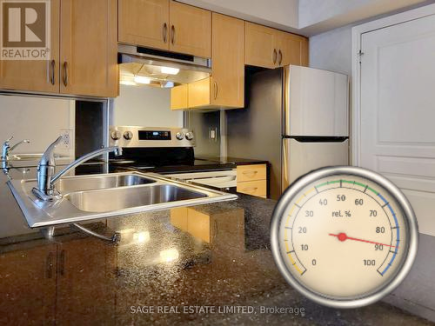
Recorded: 87.5 %
